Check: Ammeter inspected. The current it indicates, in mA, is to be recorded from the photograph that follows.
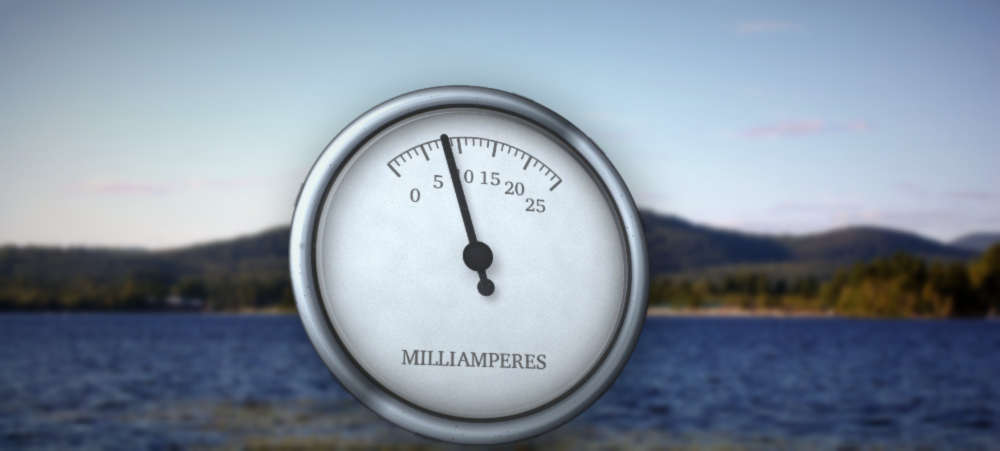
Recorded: 8 mA
